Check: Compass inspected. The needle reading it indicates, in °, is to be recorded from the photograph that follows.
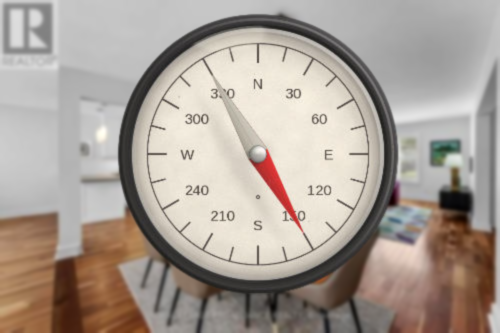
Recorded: 150 °
